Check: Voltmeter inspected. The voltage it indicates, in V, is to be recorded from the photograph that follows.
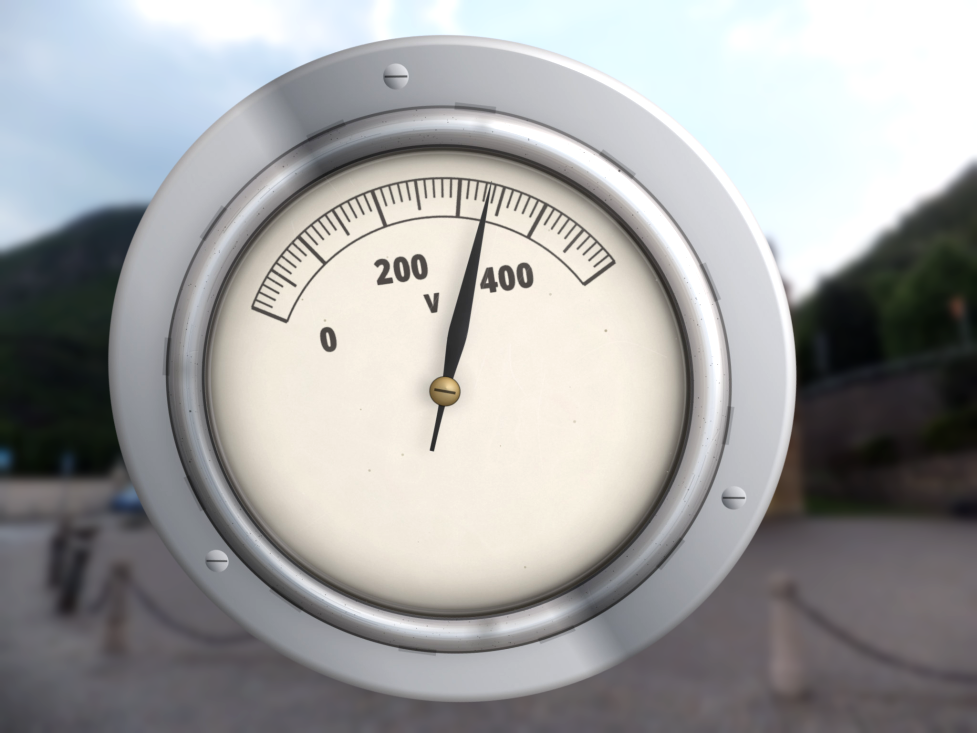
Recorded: 335 V
